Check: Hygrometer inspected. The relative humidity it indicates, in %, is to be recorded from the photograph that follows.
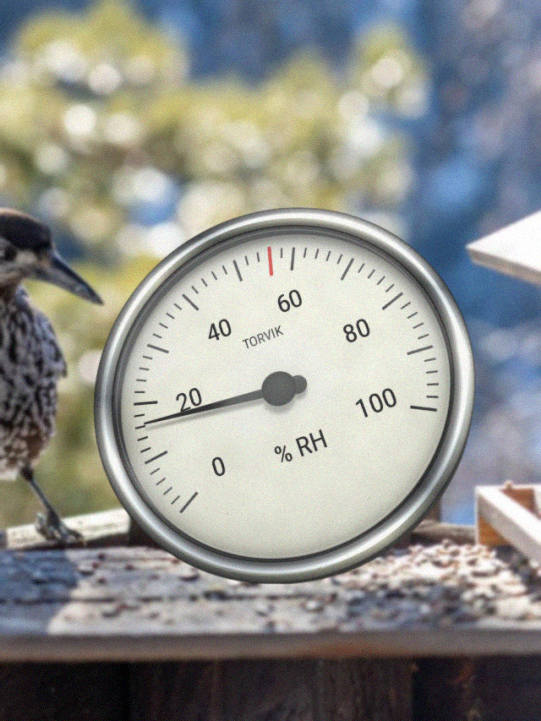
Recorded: 16 %
